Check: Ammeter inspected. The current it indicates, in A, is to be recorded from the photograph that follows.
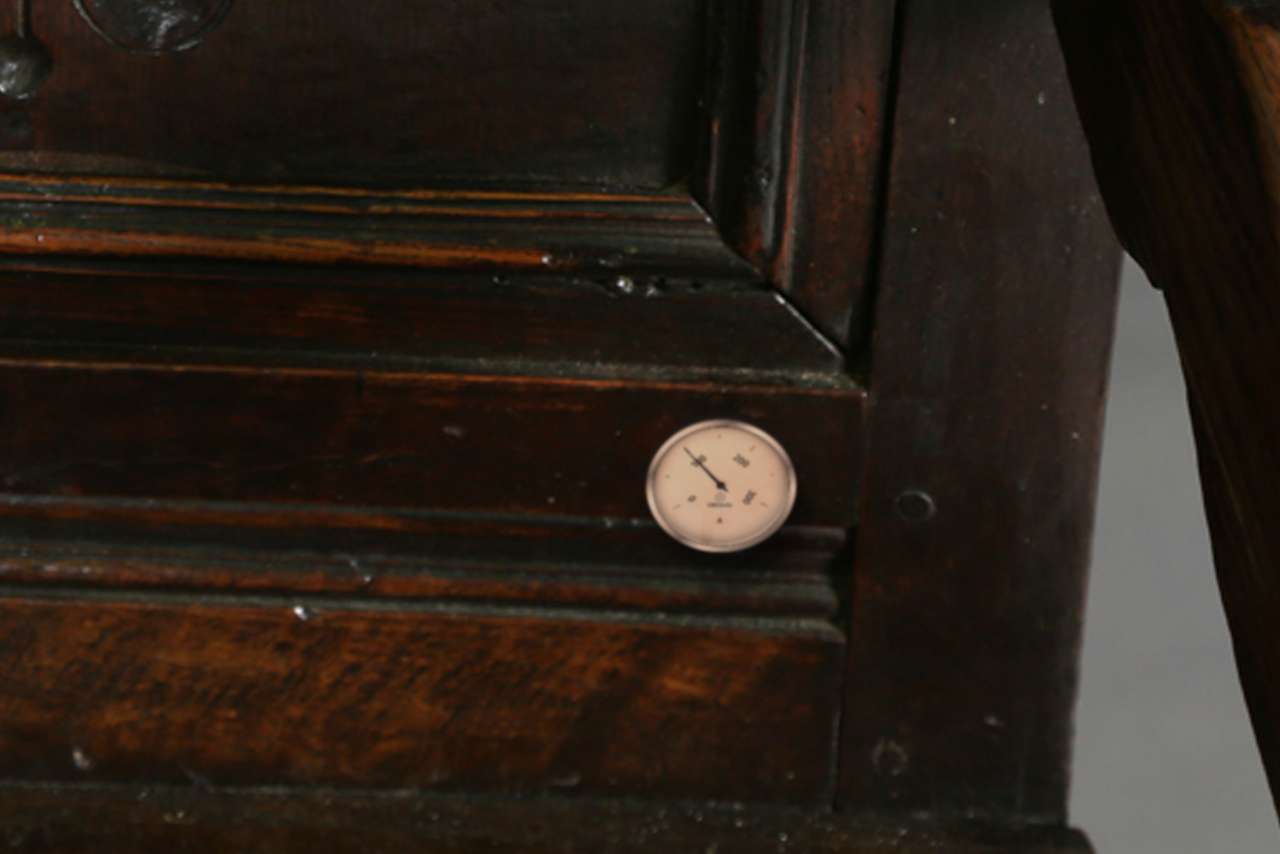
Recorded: 100 A
